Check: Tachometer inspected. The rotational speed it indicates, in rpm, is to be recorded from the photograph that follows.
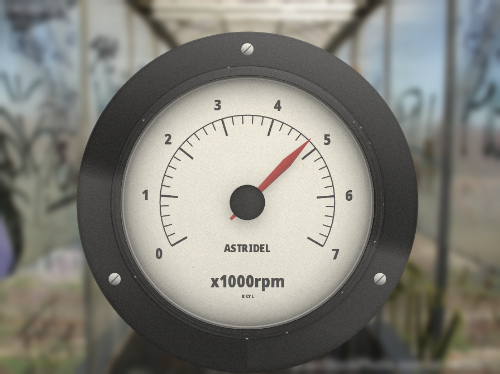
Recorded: 4800 rpm
